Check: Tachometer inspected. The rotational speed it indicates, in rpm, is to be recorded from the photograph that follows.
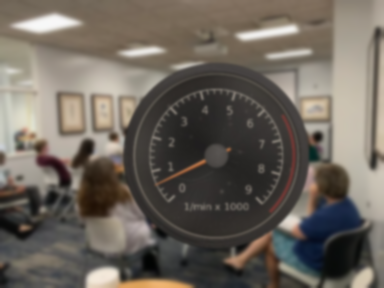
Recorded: 600 rpm
